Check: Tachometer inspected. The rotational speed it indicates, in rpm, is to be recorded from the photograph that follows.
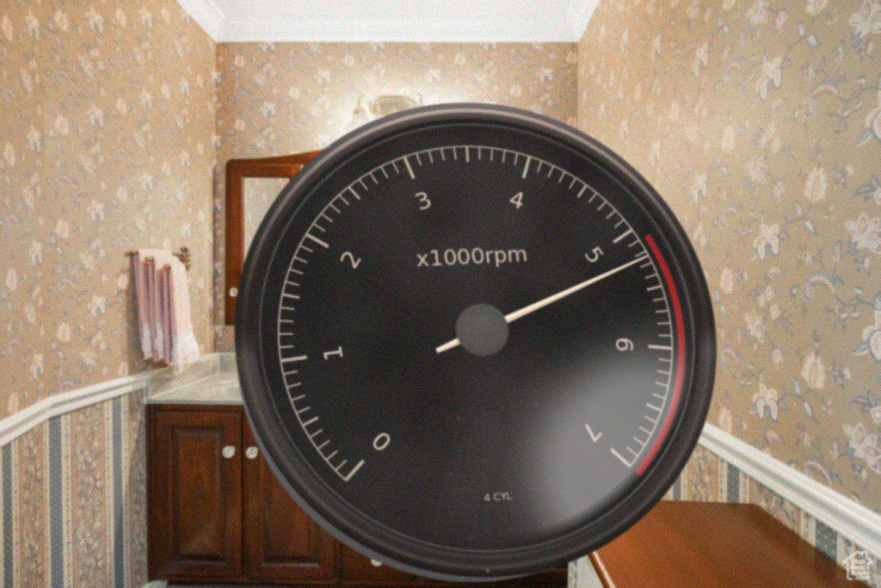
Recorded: 5250 rpm
